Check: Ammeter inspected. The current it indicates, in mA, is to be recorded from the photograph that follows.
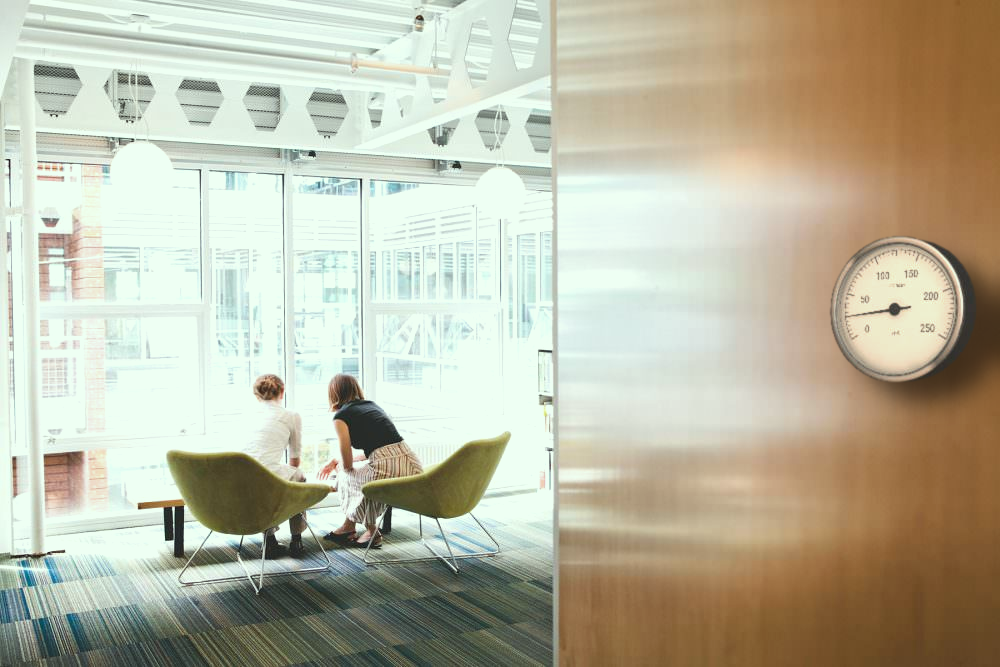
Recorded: 25 mA
